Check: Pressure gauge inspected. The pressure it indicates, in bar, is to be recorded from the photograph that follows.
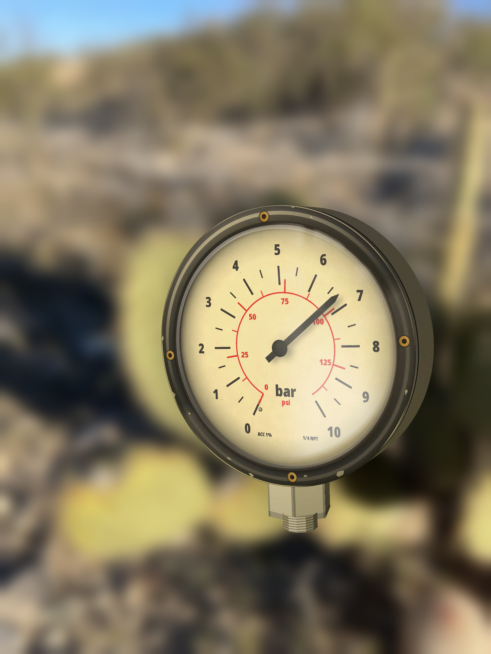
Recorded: 6.75 bar
